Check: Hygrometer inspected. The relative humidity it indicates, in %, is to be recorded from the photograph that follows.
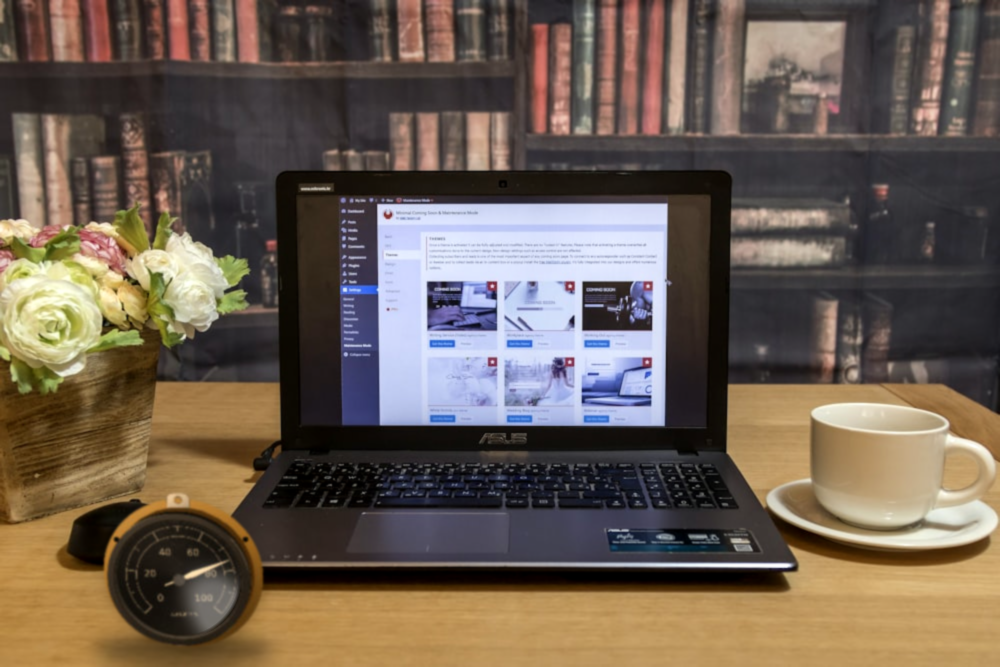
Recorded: 75 %
